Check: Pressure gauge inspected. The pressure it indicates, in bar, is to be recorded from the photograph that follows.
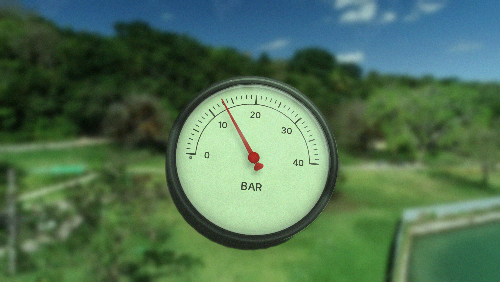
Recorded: 13 bar
